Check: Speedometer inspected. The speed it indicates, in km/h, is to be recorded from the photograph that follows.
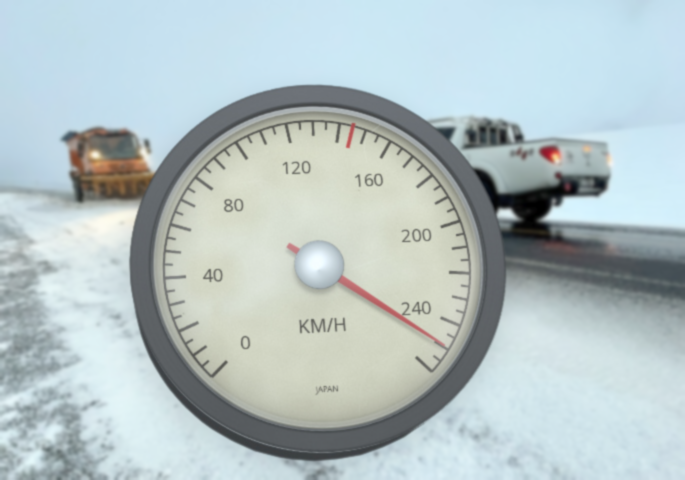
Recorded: 250 km/h
